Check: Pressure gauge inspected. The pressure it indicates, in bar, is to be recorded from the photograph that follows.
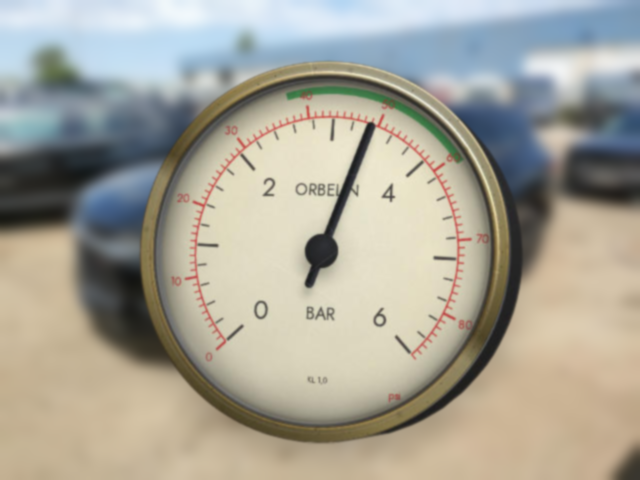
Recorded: 3.4 bar
